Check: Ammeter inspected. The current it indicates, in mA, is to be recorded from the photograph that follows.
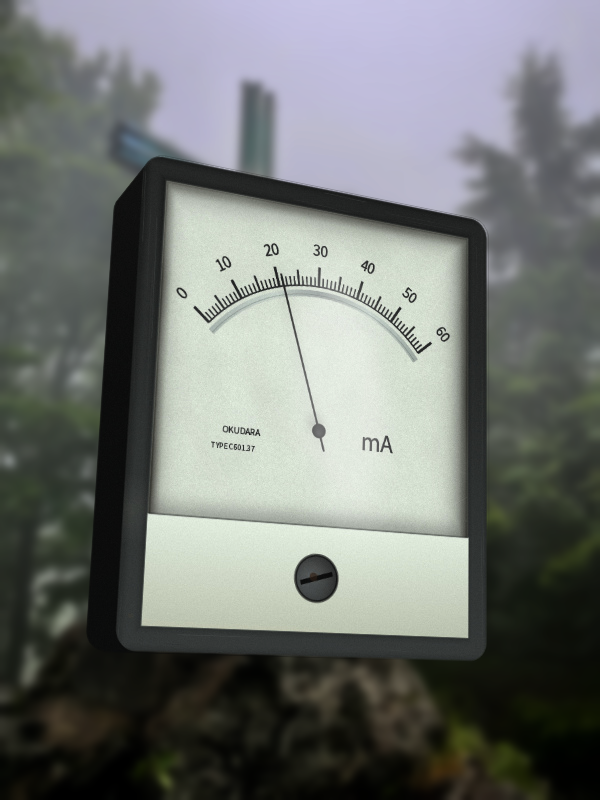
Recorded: 20 mA
